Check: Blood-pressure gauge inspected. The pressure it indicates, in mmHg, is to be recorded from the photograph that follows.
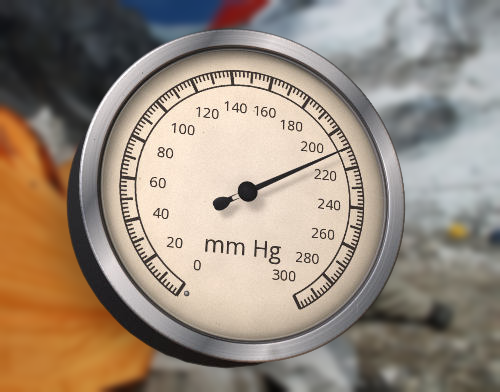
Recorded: 210 mmHg
